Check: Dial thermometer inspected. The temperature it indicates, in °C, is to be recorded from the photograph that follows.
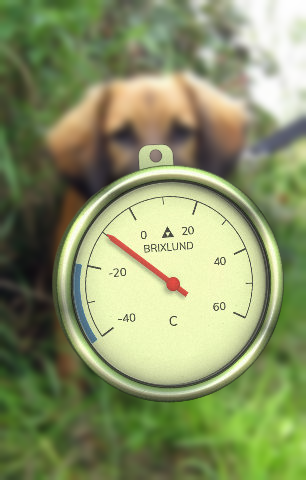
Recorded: -10 °C
